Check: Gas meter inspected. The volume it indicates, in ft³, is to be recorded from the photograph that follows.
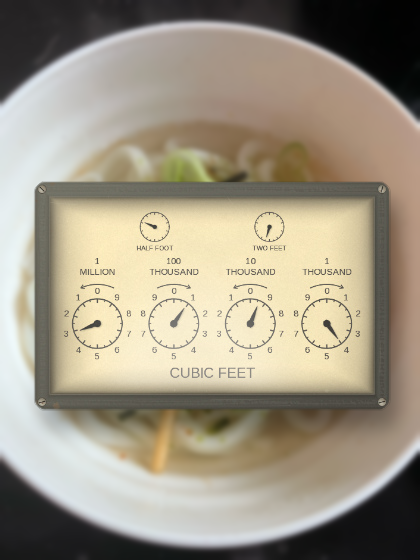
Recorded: 309400 ft³
